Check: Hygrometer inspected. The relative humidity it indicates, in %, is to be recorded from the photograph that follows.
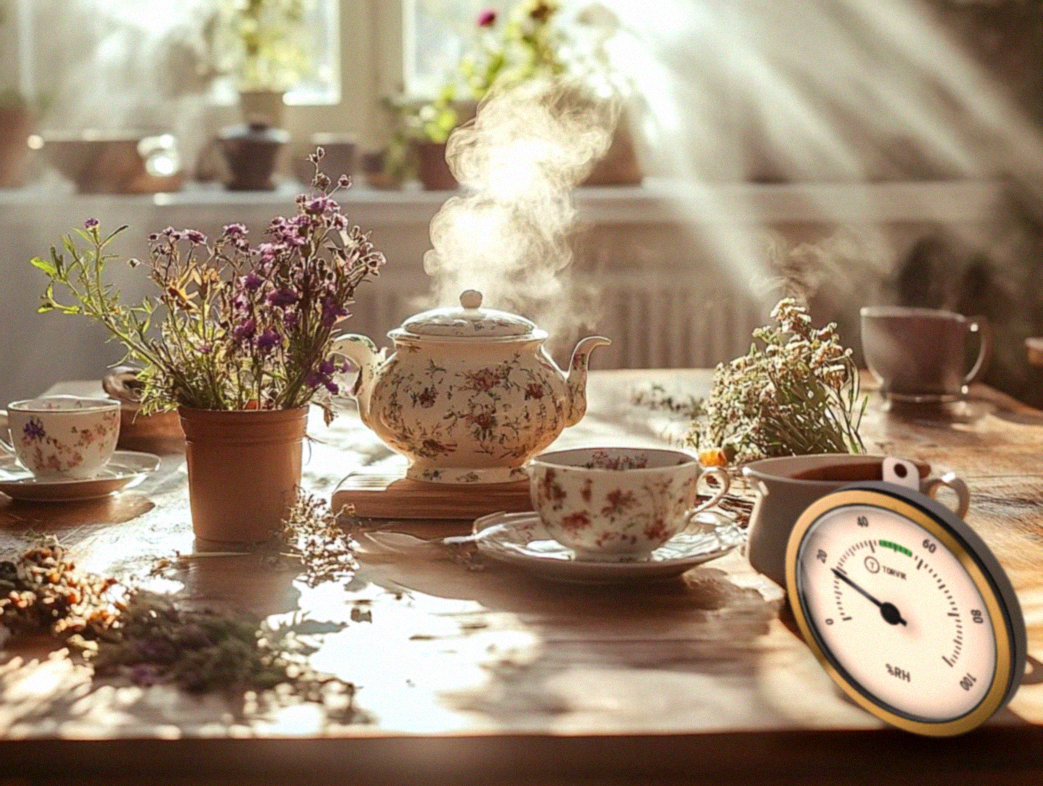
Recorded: 20 %
